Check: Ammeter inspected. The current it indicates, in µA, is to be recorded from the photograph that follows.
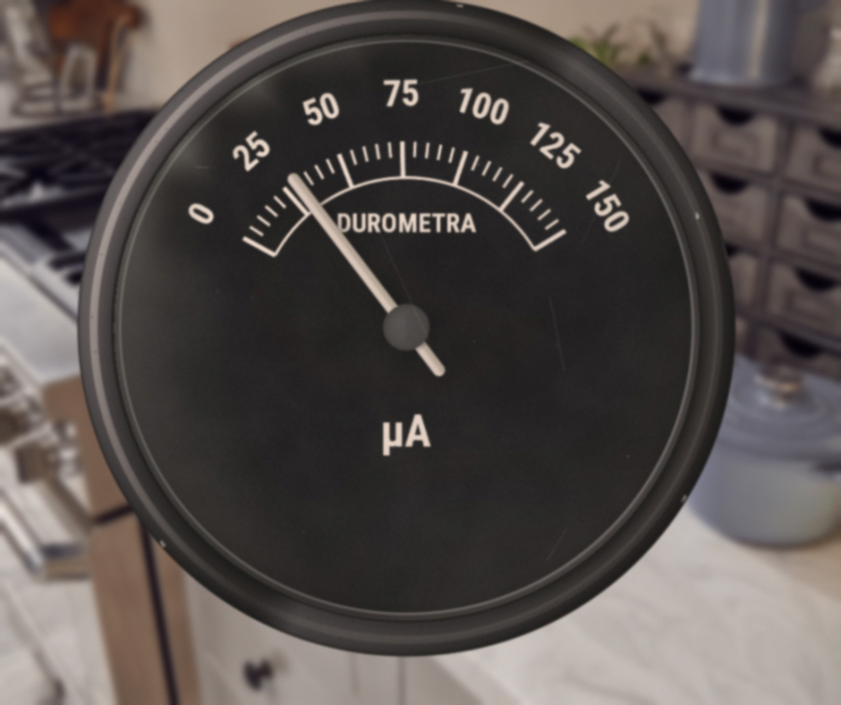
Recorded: 30 µA
